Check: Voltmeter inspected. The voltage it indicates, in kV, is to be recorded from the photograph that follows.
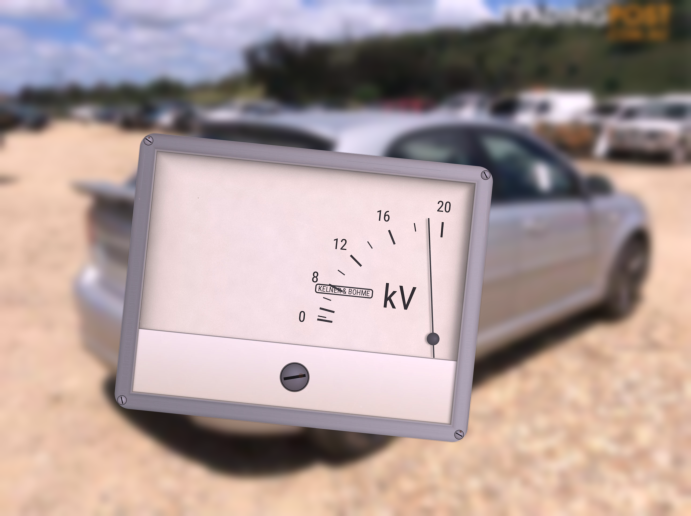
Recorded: 19 kV
